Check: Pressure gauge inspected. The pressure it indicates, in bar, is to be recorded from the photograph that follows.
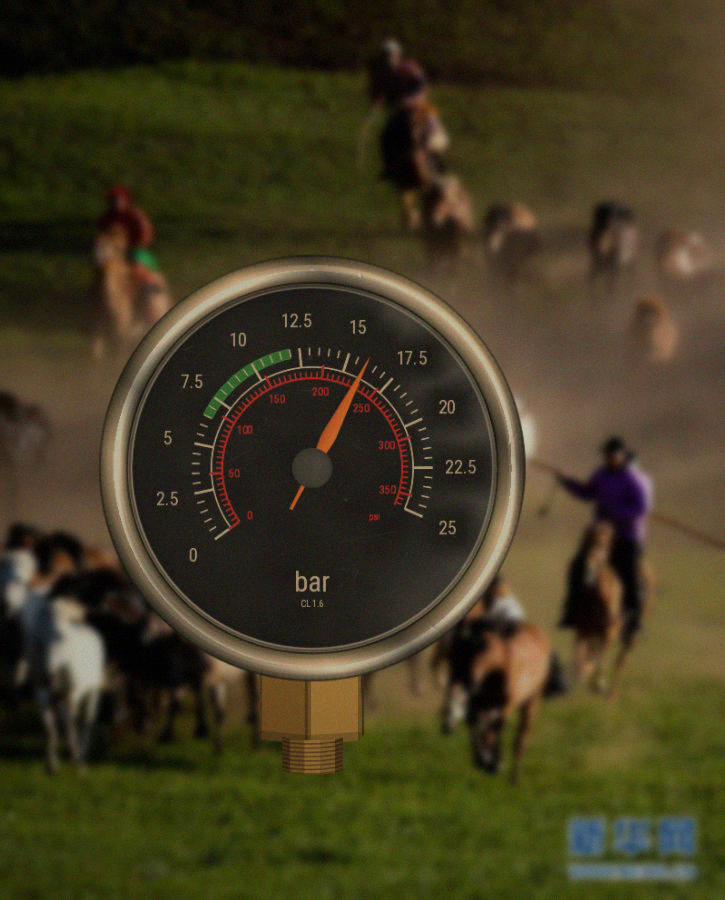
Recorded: 16 bar
